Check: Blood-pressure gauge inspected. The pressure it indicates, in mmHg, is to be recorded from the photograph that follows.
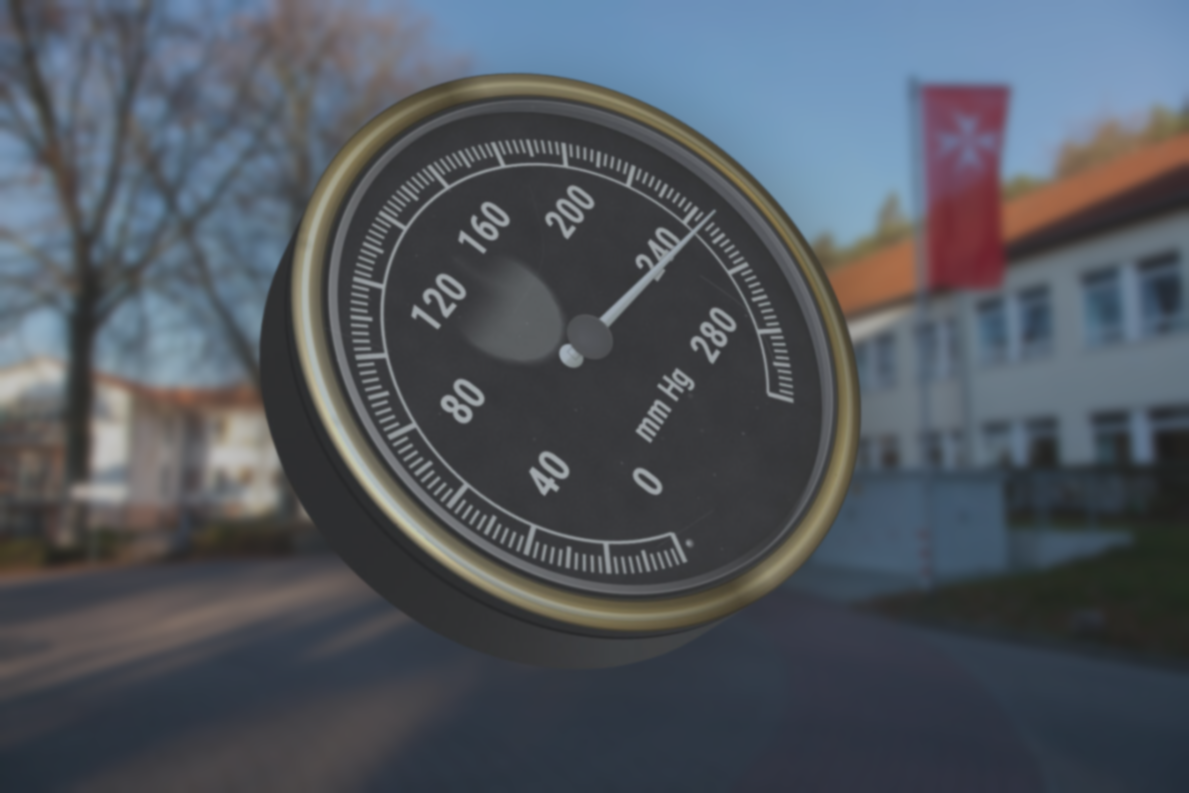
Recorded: 244 mmHg
